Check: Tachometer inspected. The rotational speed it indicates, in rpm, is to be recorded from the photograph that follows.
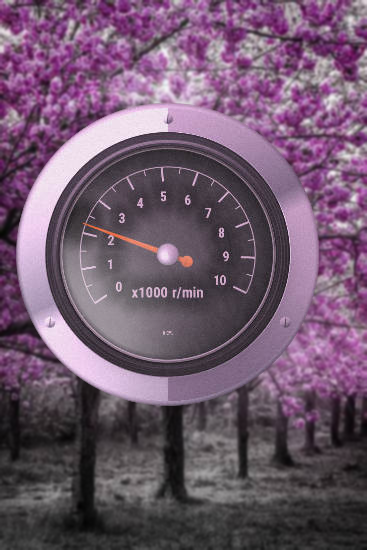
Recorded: 2250 rpm
